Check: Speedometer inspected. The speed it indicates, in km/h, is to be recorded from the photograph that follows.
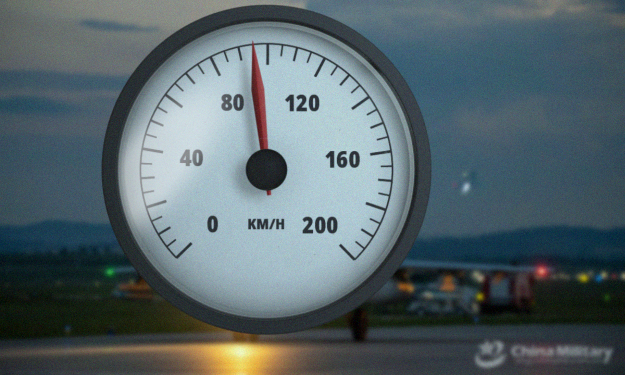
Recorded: 95 km/h
